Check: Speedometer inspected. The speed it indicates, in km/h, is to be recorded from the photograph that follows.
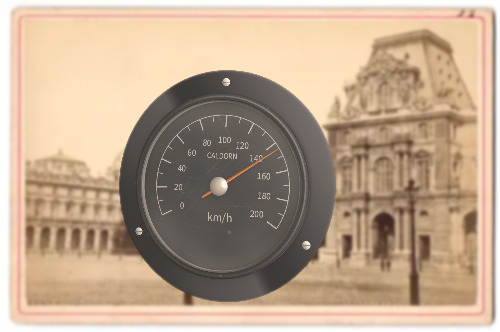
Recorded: 145 km/h
